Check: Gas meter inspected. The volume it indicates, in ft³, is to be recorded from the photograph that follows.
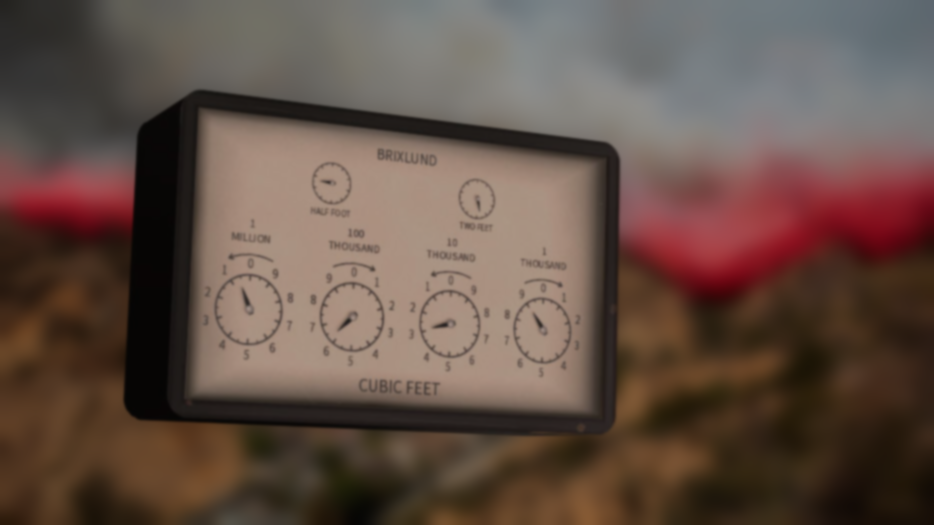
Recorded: 62900 ft³
